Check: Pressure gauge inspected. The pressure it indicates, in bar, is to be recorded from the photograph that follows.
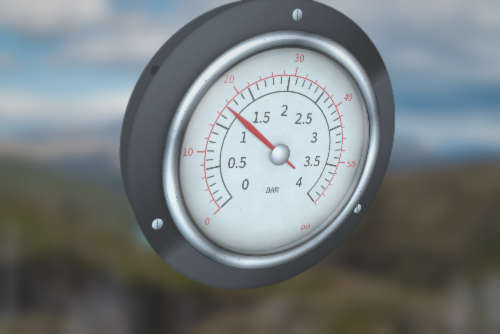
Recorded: 1.2 bar
